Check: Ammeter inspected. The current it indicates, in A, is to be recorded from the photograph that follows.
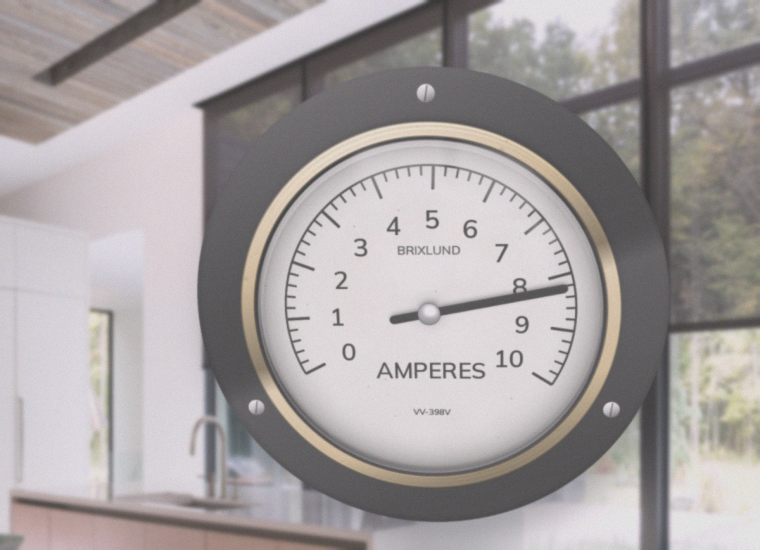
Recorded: 8.2 A
